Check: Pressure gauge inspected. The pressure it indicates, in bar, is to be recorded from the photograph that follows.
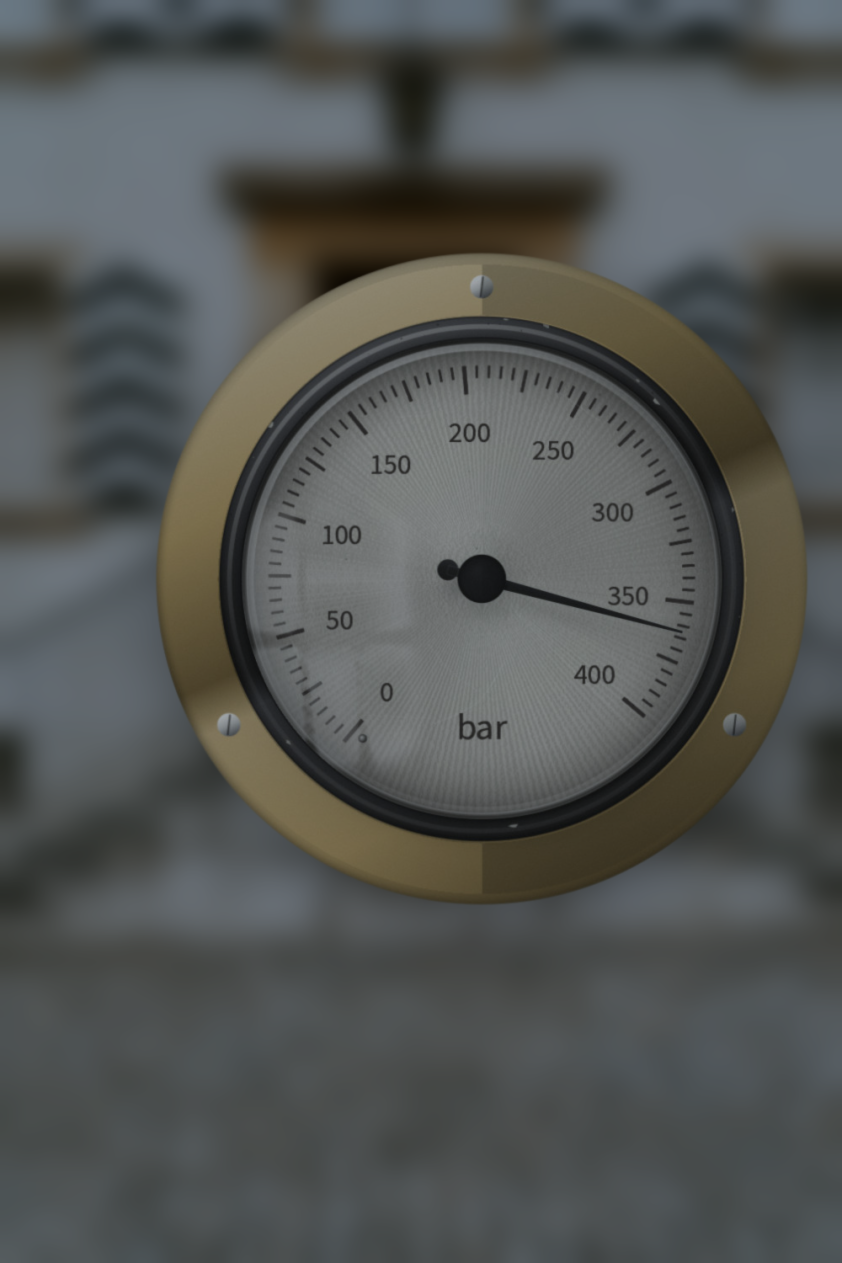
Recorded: 362.5 bar
